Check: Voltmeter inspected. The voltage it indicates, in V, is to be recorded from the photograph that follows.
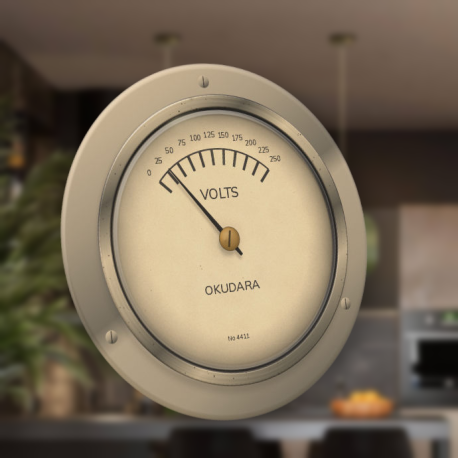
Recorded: 25 V
